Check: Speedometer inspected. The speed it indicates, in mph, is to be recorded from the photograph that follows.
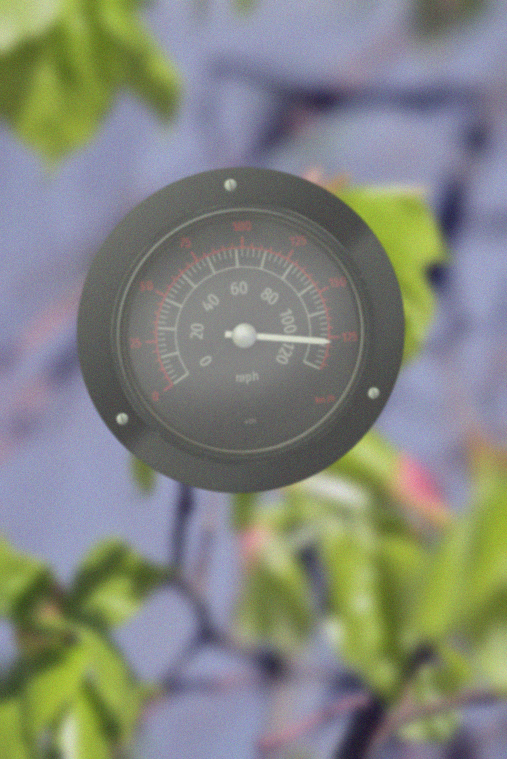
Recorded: 110 mph
